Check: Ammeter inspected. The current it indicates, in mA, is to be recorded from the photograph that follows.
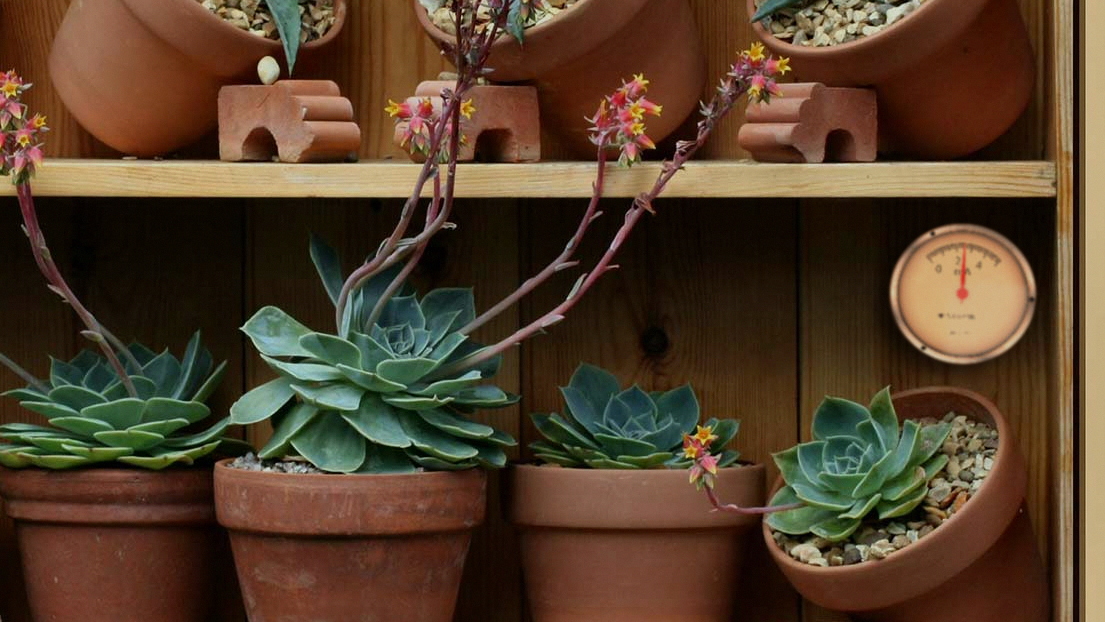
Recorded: 2.5 mA
